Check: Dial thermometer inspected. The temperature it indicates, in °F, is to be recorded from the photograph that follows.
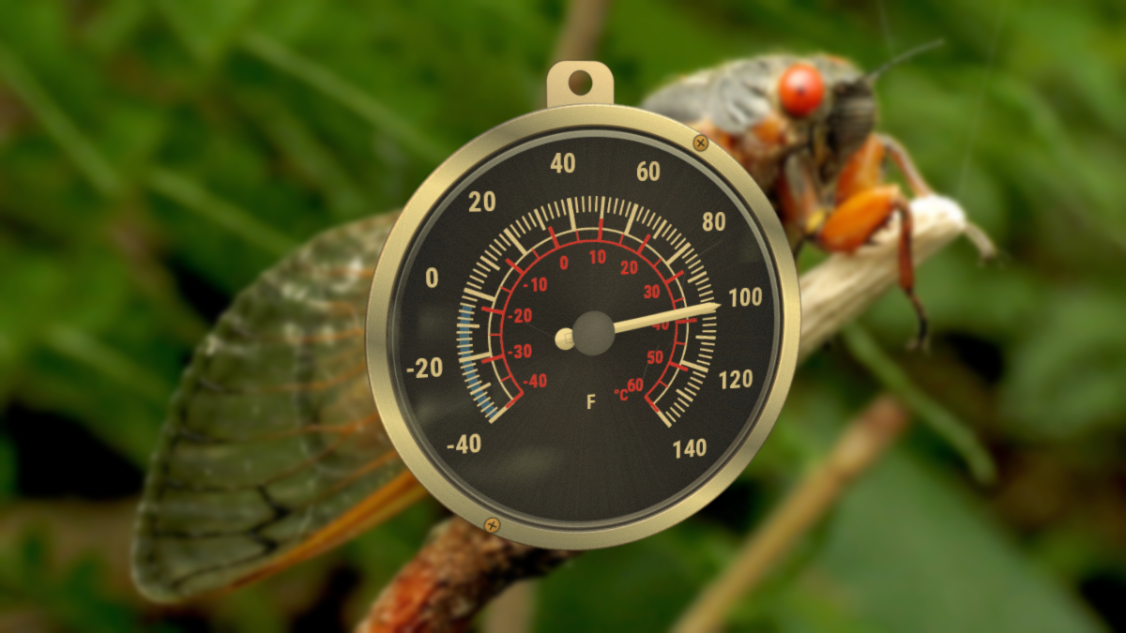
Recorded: 100 °F
